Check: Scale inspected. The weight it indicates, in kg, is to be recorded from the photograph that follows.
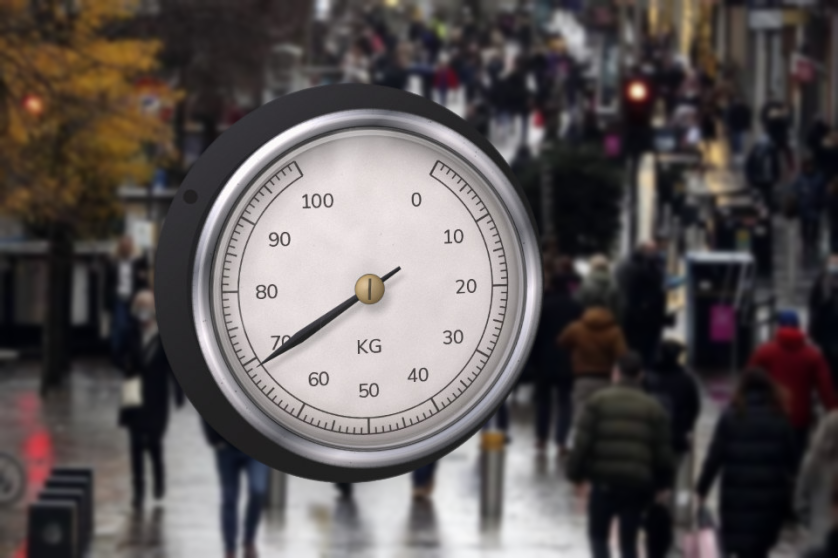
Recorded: 69 kg
